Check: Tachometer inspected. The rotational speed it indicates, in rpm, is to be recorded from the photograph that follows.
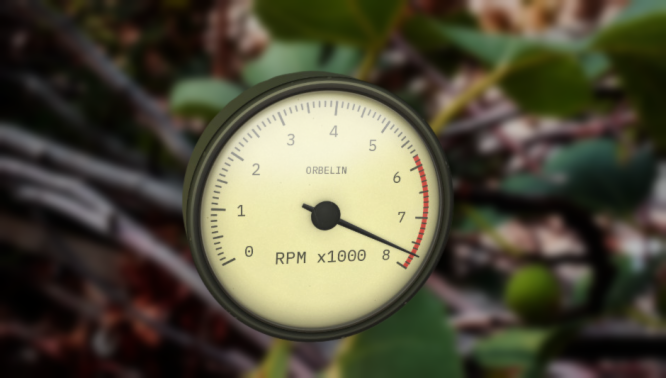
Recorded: 7700 rpm
